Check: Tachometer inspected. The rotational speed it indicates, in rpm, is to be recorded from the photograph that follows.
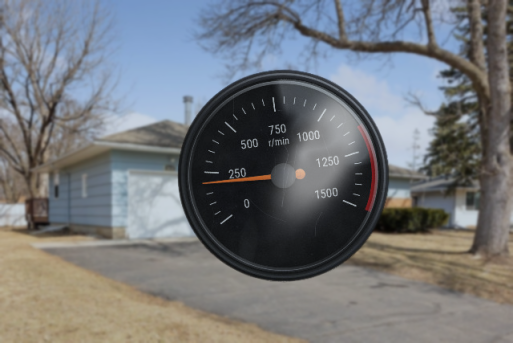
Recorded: 200 rpm
